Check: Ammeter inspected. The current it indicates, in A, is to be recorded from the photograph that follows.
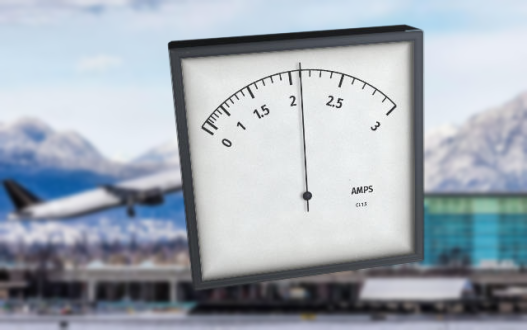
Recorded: 2.1 A
